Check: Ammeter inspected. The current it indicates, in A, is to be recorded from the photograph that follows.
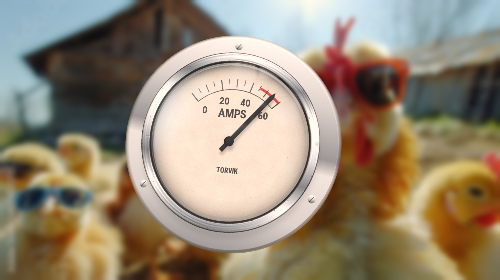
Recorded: 55 A
